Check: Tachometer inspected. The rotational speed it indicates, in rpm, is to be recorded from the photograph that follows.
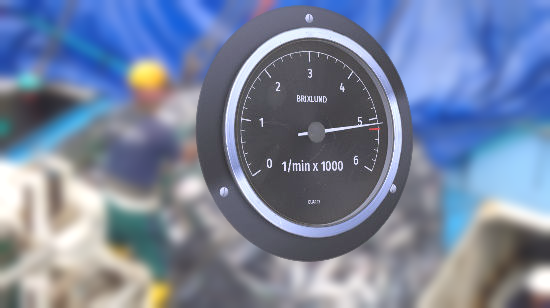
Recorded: 5100 rpm
